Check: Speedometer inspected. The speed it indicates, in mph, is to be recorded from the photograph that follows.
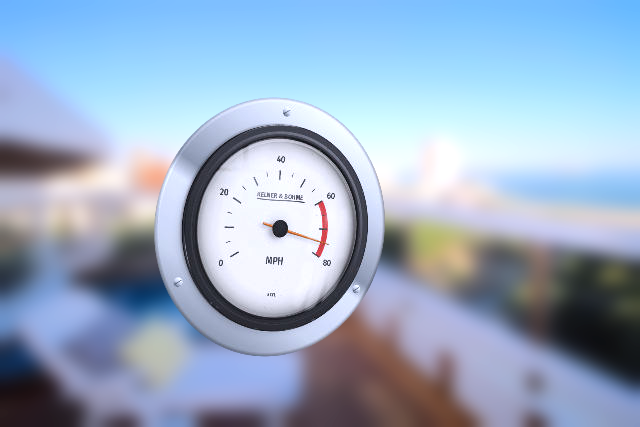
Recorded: 75 mph
